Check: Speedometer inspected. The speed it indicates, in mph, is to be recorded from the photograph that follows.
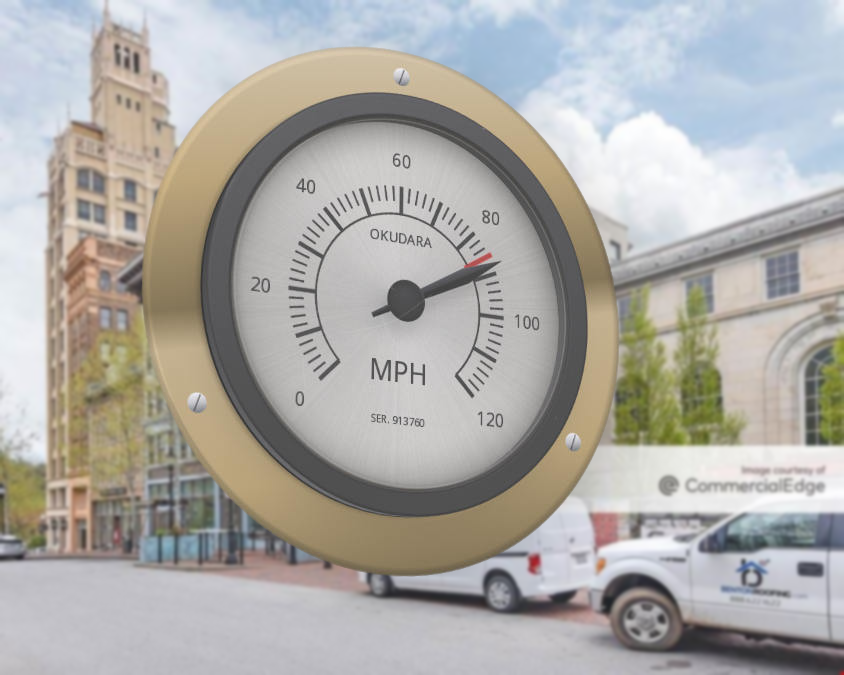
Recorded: 88 mph
